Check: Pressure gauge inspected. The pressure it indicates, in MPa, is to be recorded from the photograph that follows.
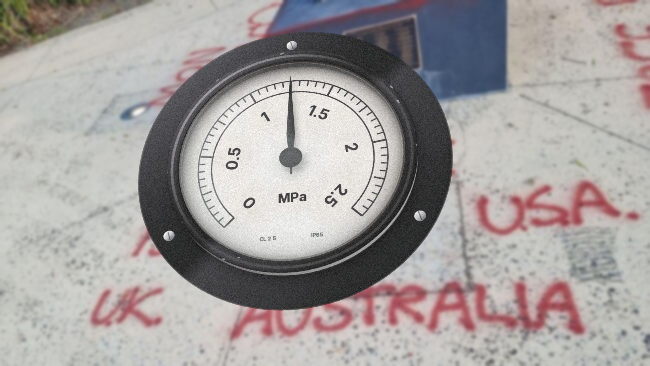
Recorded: 1.25 MPa
